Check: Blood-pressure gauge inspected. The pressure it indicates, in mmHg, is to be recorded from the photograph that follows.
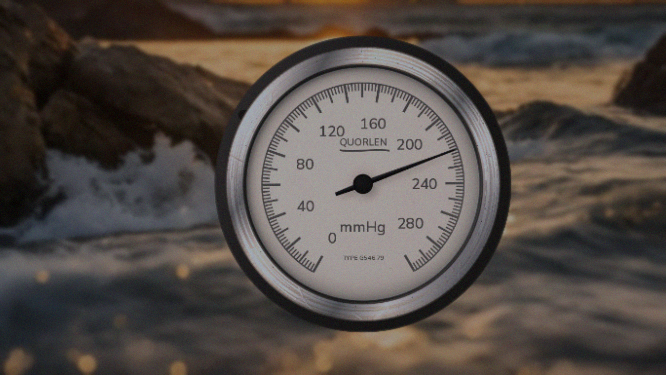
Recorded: 220 mmHg
